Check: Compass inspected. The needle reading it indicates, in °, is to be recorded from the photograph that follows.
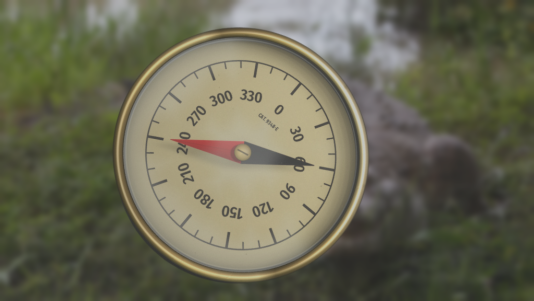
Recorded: 240 °
